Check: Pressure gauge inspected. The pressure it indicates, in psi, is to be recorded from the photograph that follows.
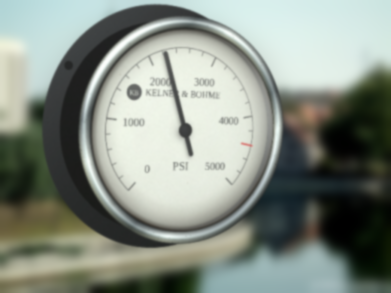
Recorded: 2200 psi
